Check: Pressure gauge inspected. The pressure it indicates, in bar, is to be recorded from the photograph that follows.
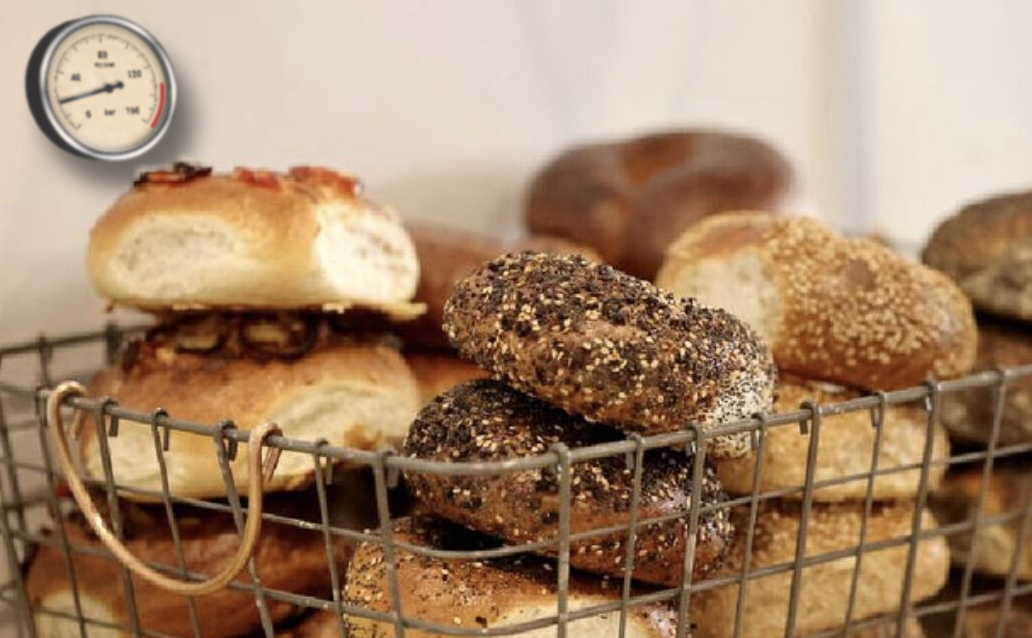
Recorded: 20 bar
